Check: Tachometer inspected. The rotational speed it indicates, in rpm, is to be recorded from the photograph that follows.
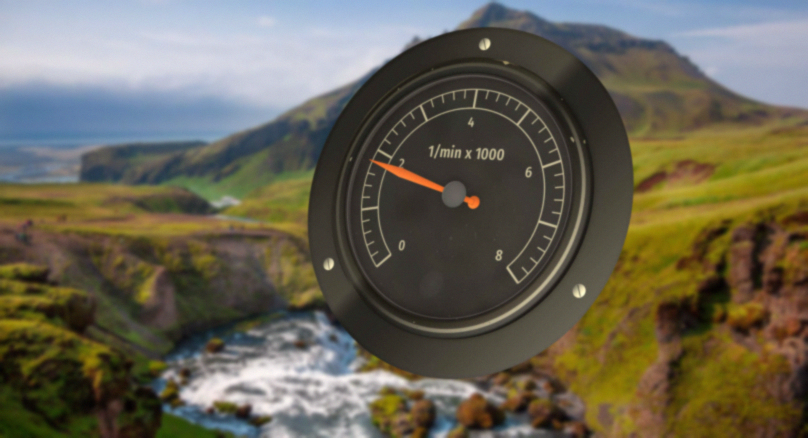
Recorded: 1800 rpm
